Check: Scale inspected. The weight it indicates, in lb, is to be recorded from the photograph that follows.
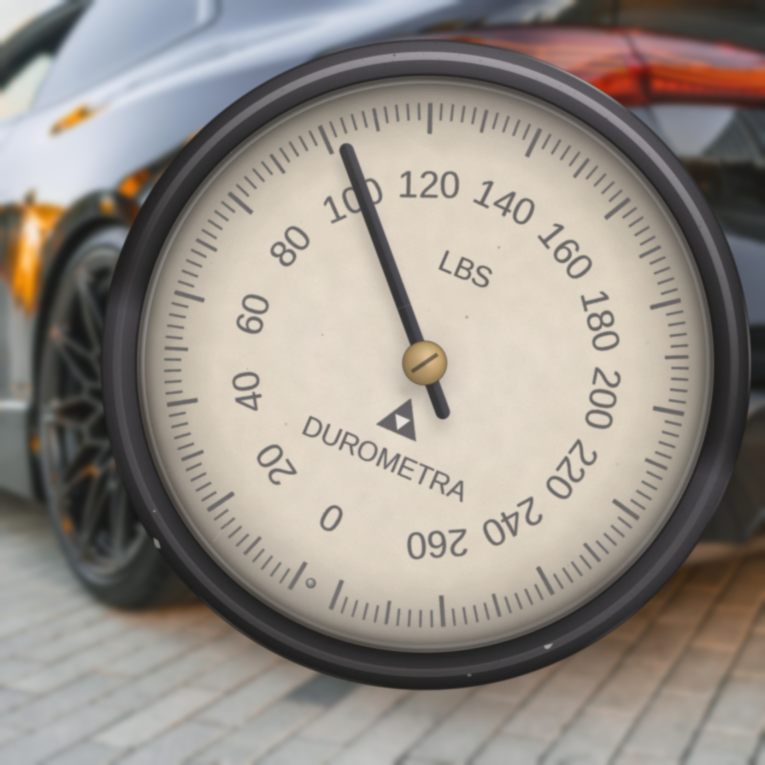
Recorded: 103 lb
